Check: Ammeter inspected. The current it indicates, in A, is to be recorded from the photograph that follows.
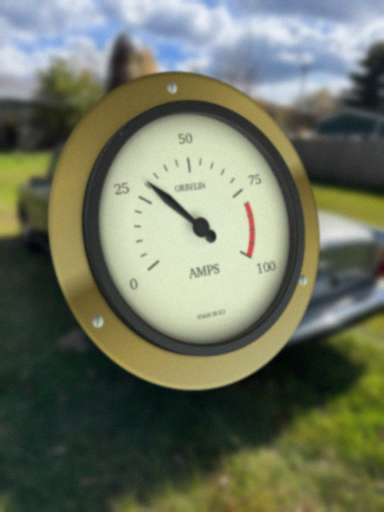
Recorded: 30 A
